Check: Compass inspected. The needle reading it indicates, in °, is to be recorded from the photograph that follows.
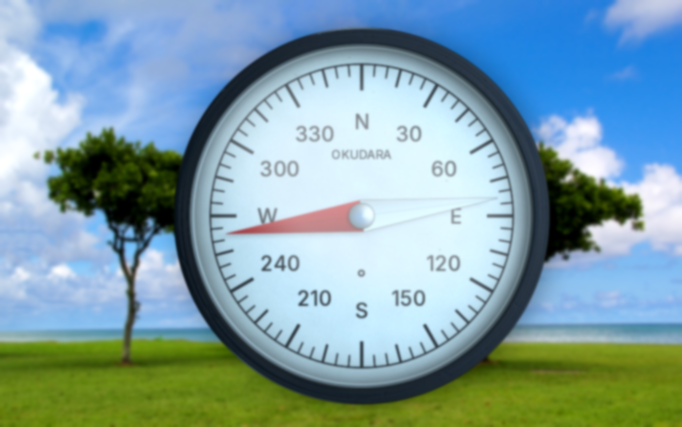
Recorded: 262.5 °
